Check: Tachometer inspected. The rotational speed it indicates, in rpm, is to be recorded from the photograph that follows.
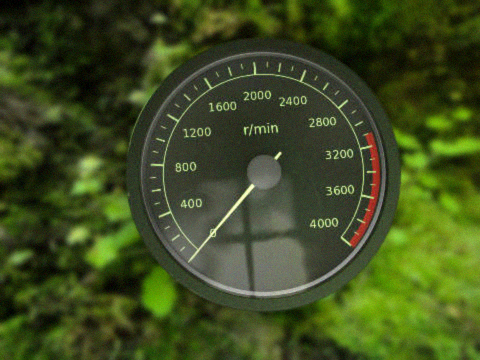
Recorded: 0 rpm
